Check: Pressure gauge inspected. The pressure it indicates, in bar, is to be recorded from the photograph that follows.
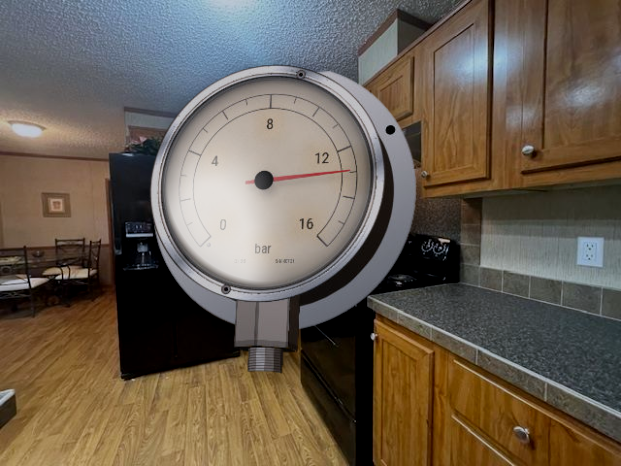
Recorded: 13 bar
